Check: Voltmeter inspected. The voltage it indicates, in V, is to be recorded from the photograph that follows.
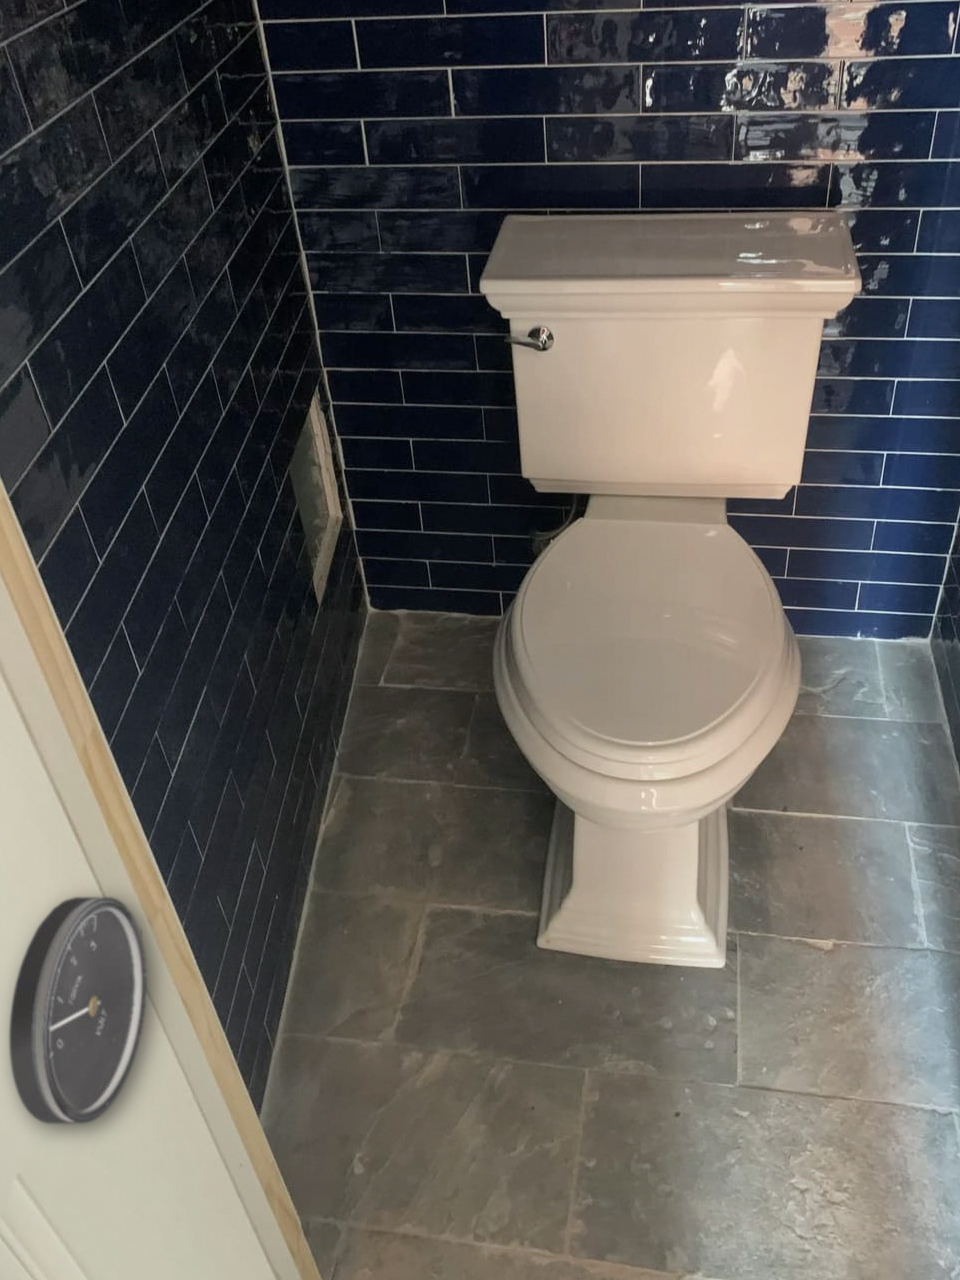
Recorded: 0.5 V
